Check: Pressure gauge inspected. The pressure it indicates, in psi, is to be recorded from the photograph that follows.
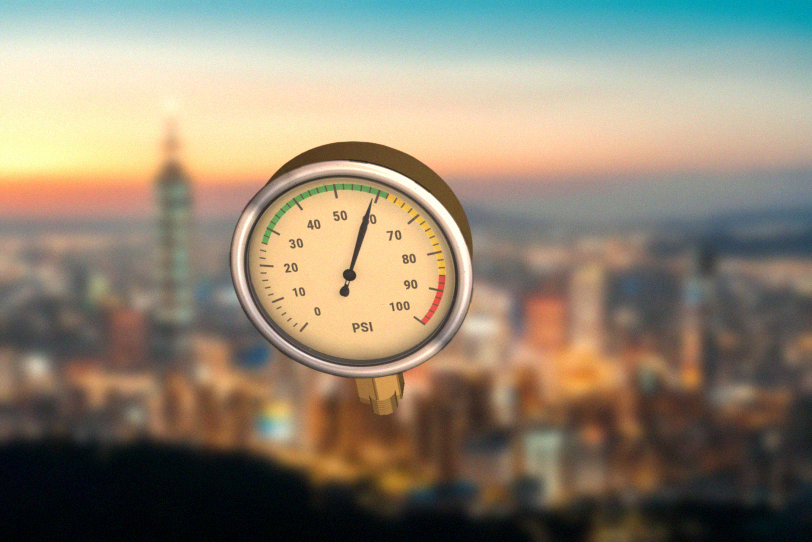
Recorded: 59 psi
